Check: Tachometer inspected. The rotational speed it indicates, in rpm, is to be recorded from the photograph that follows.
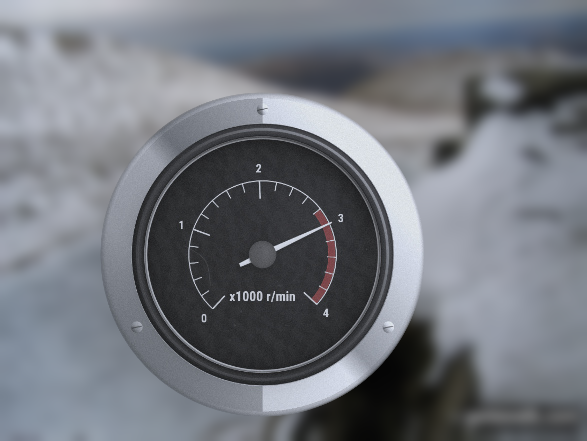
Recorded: 3000 rpm
